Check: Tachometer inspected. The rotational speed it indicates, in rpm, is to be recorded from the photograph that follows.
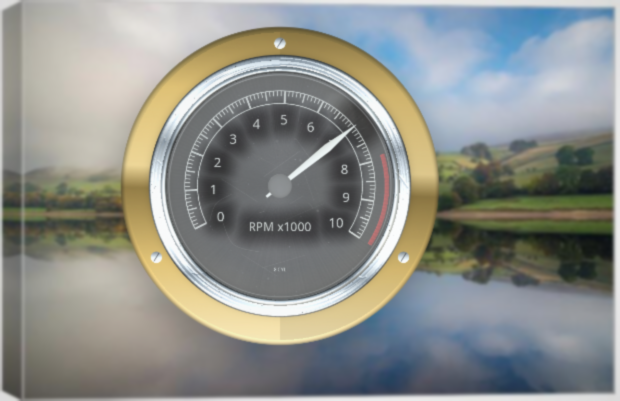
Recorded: 7000 rpm
